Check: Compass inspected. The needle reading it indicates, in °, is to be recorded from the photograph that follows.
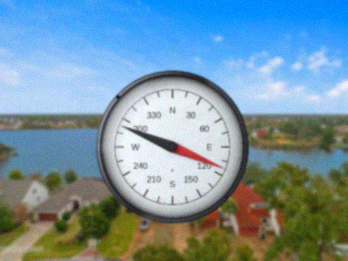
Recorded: 112.5 °
